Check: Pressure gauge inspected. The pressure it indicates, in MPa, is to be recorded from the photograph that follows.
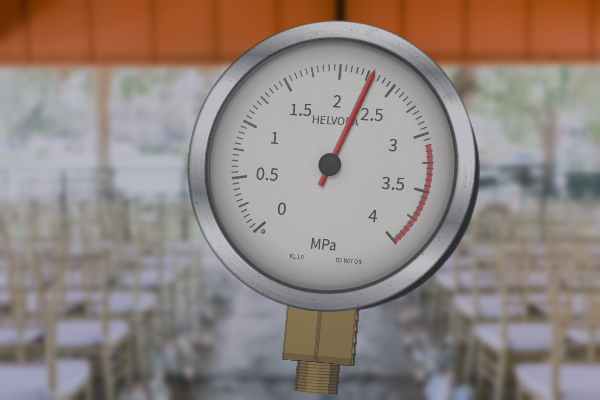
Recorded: 2.3 MPa
